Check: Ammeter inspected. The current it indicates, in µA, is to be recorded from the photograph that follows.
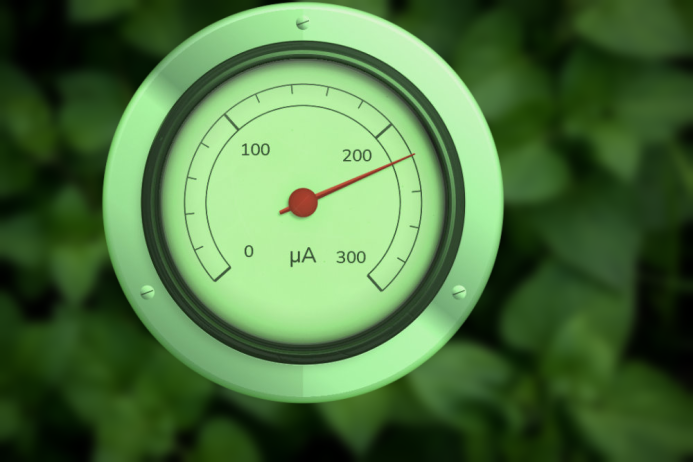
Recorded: 220 µA
